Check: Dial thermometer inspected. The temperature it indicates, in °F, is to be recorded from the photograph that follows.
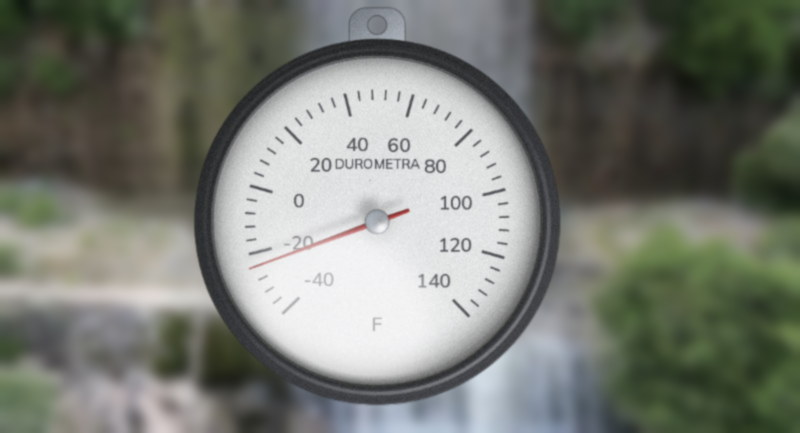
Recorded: -24 °F
